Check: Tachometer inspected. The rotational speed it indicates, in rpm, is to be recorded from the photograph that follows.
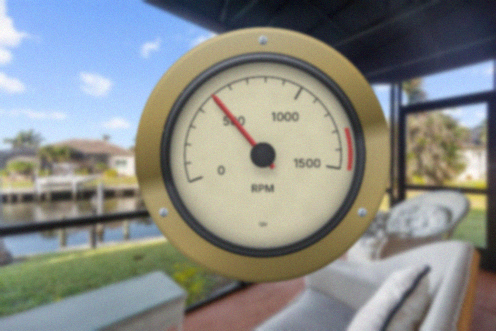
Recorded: 500 rpm
